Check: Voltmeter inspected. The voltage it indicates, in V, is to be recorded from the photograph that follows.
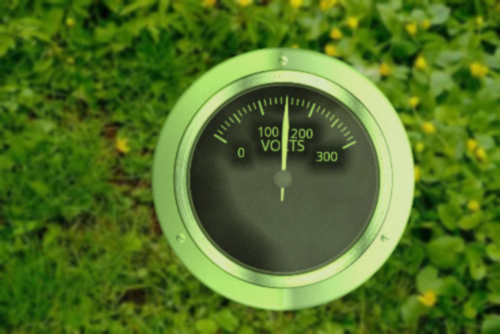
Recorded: 150 V
